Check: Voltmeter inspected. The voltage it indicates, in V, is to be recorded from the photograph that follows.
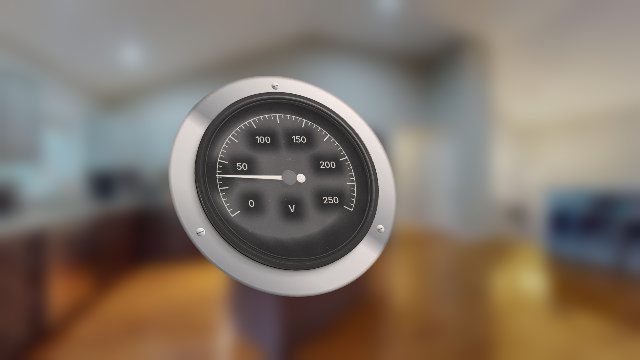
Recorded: 35 V
